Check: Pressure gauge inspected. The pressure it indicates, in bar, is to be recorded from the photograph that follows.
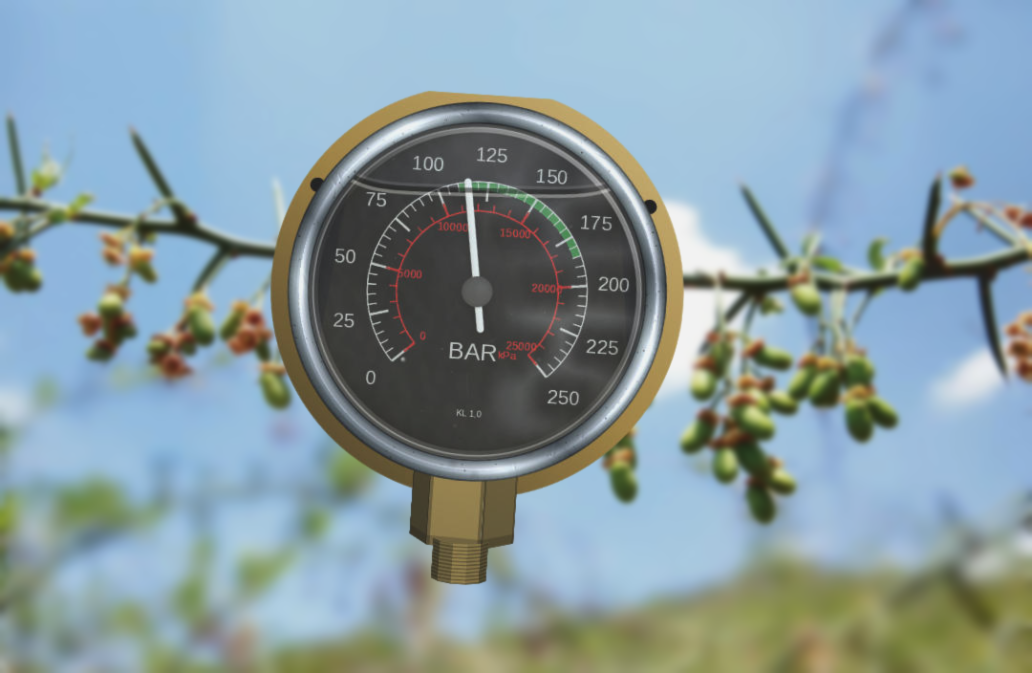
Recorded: 115 bar
